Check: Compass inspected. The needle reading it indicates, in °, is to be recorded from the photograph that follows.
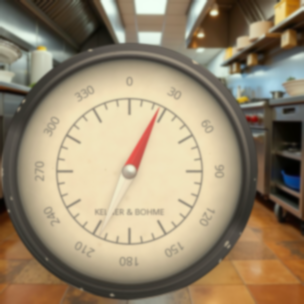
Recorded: 25 °
